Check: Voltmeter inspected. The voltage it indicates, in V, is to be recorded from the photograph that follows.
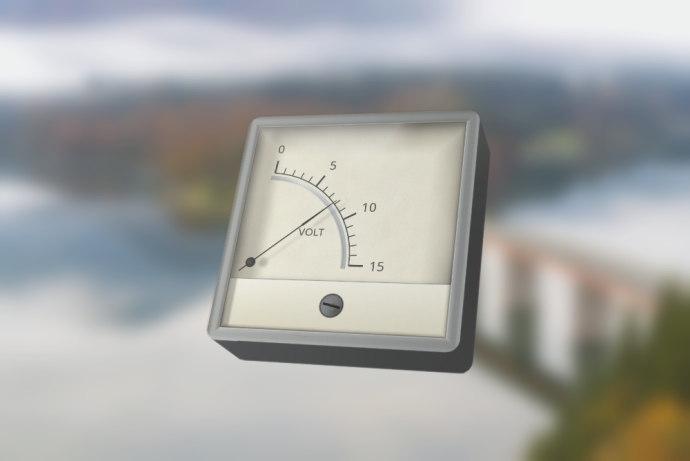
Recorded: 8 V
